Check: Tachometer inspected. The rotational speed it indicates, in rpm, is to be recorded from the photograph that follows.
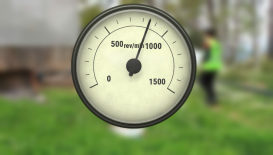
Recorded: 850 rpm
